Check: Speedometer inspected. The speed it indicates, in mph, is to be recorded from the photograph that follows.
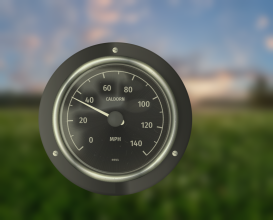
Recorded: 35 mph
